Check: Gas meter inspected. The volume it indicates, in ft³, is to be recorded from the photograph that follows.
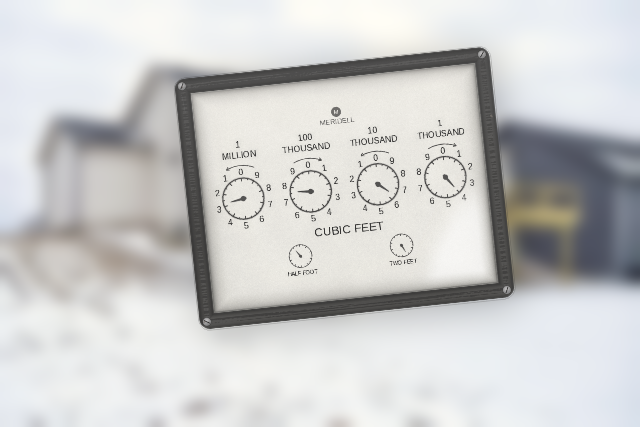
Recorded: 276400 ft³
